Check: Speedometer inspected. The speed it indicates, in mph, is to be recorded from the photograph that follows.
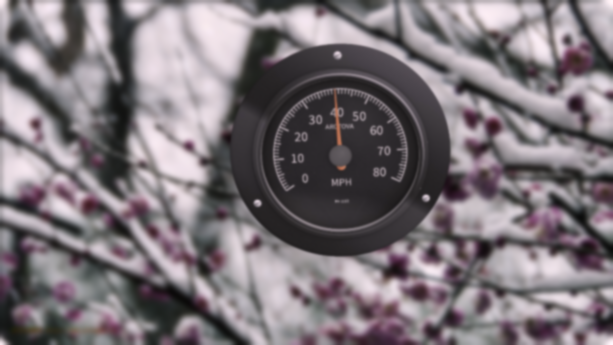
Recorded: 40 mph
